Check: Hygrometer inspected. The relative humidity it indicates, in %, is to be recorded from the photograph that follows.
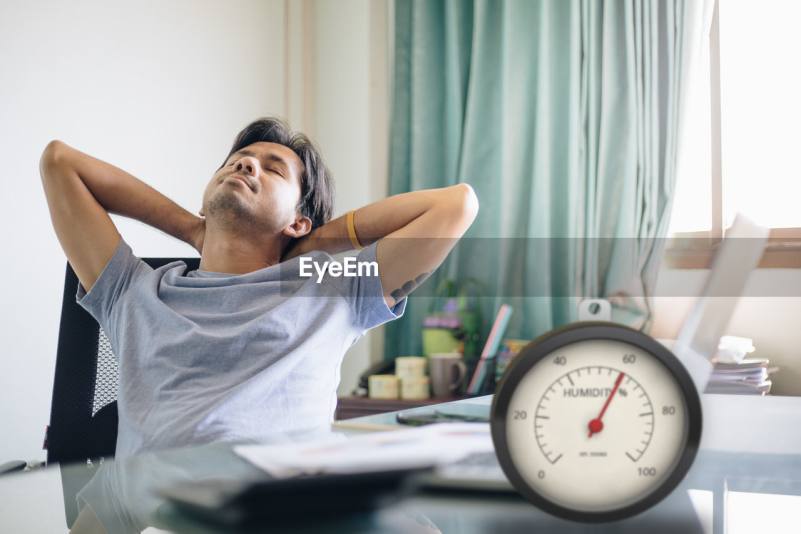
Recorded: 60 %
